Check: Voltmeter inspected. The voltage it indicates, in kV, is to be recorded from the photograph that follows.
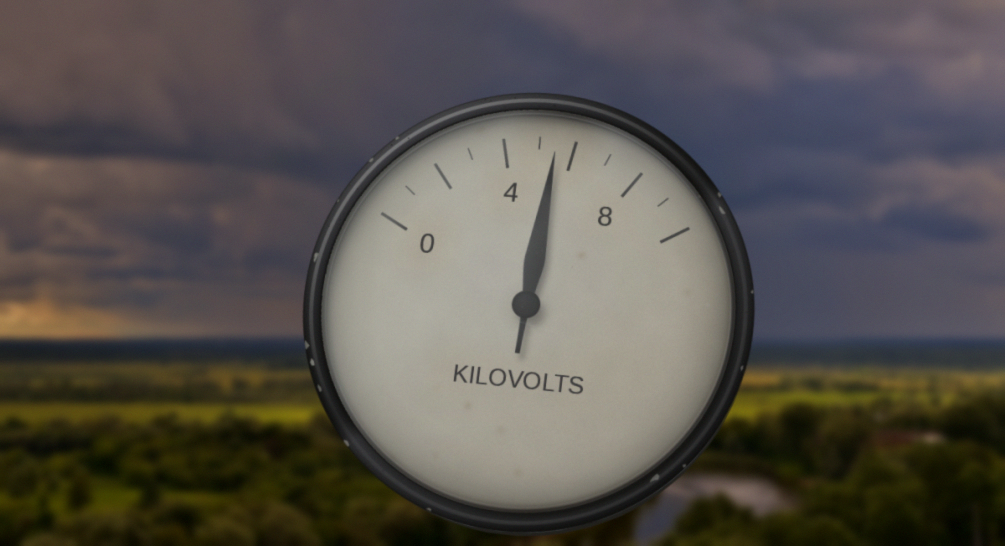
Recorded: 5.5 kV
